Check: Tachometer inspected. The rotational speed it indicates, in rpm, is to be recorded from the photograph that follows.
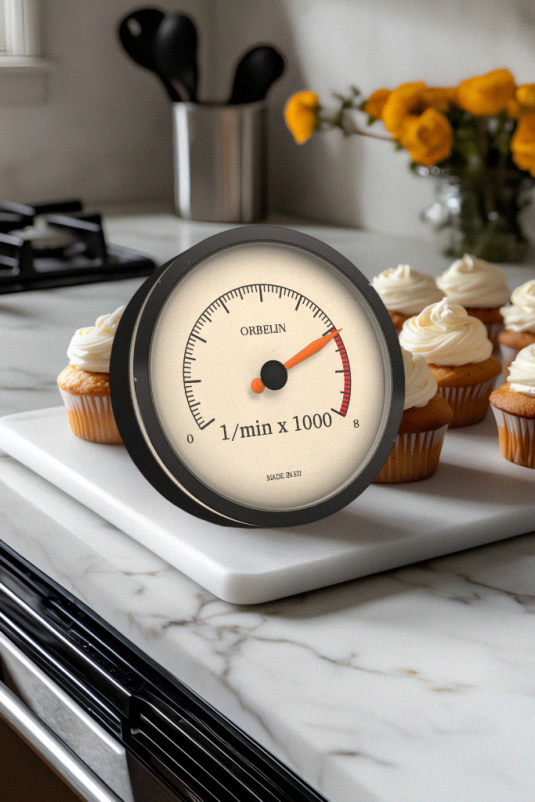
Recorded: 6100 rpm
